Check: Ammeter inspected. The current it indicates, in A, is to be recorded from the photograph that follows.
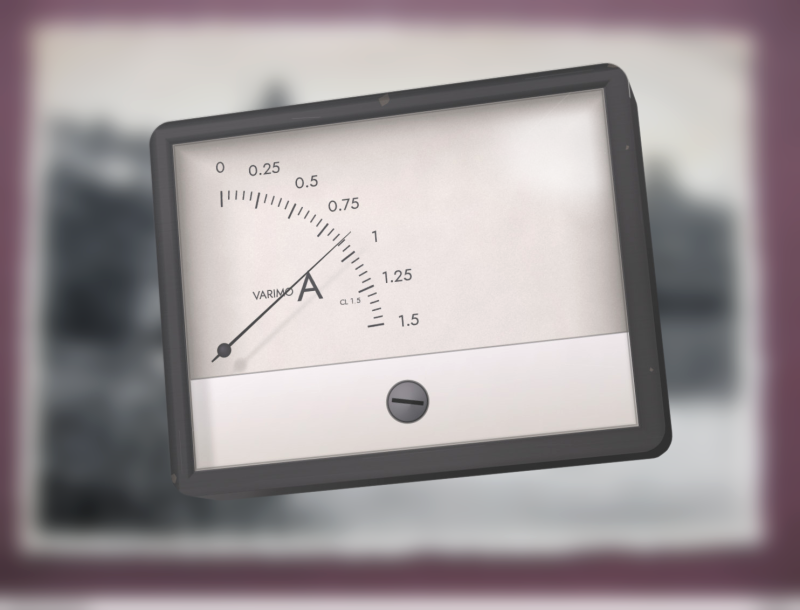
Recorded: 0.9 A
